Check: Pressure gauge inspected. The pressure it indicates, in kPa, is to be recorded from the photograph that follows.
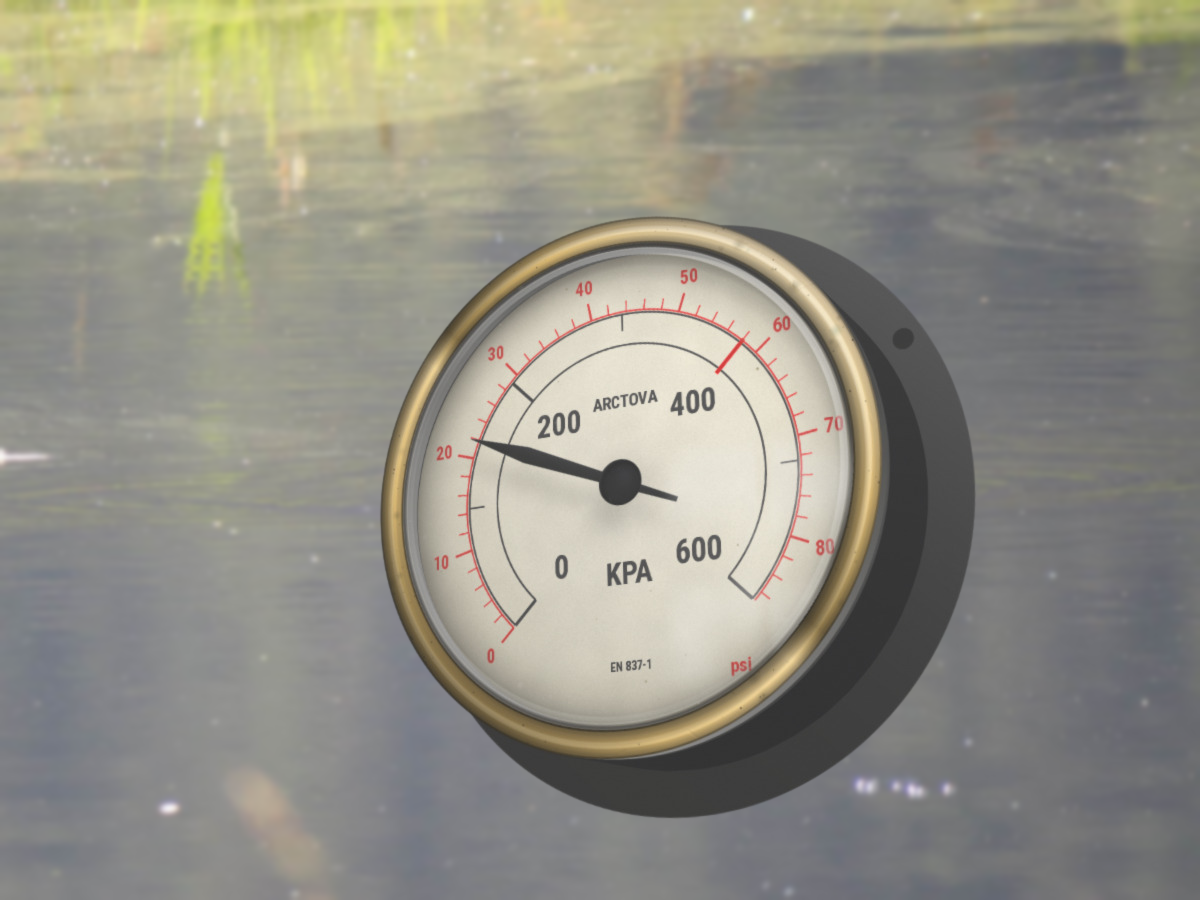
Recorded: 150 kPa
